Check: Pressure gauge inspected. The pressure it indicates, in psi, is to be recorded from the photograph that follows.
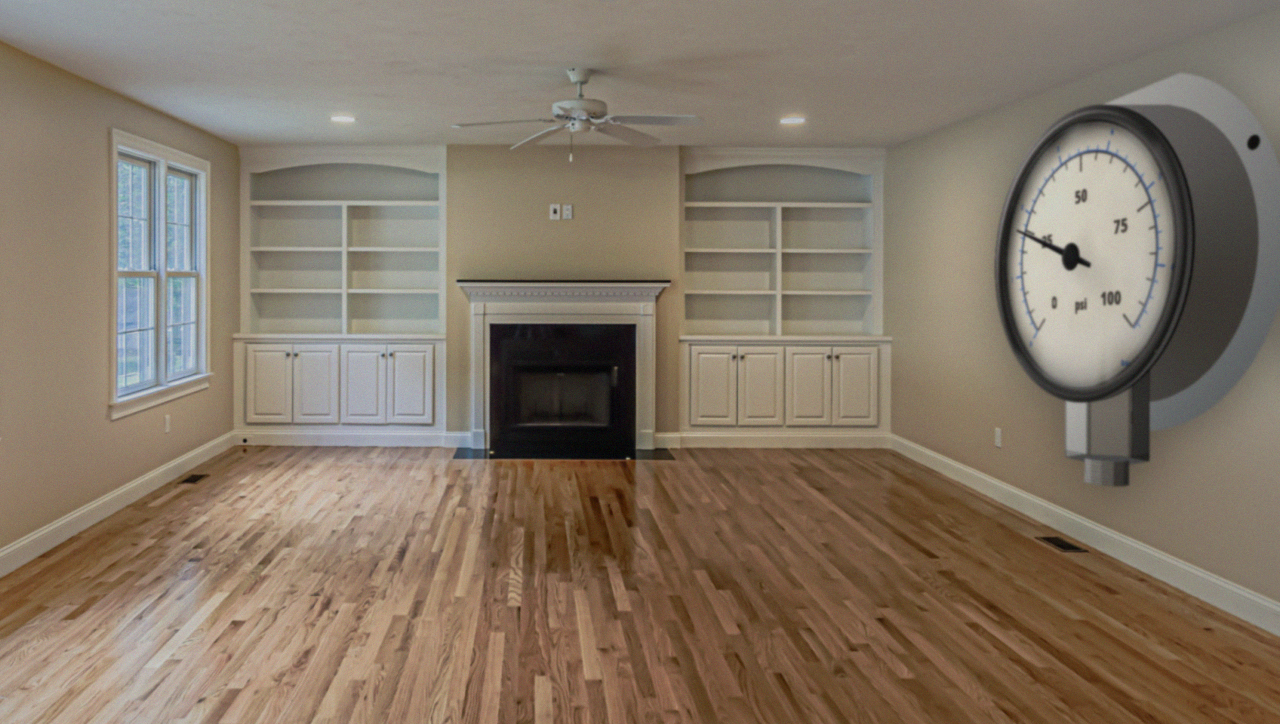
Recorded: 25 psi
